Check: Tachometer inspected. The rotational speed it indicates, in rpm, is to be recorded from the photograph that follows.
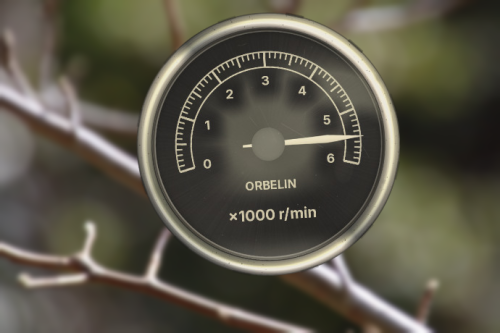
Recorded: 5500 rpm
